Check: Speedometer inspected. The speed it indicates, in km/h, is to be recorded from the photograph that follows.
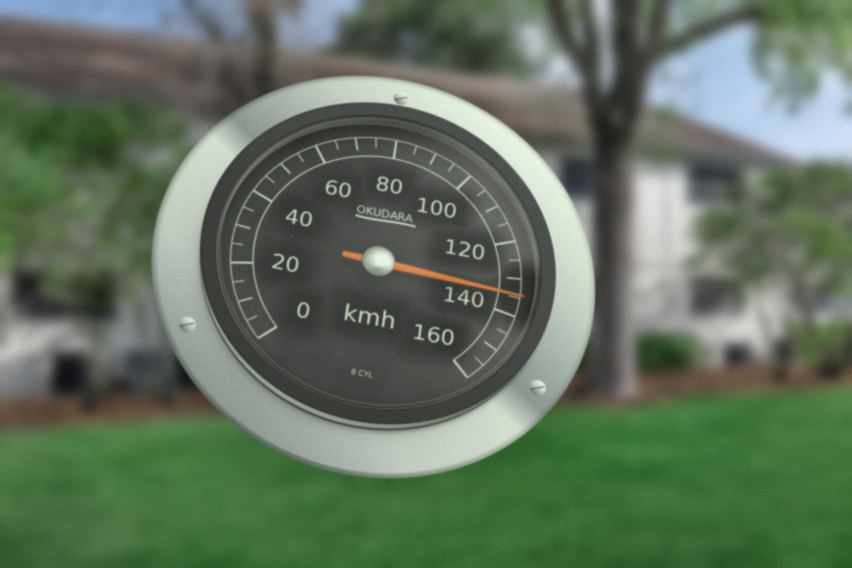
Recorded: 135 km/h
